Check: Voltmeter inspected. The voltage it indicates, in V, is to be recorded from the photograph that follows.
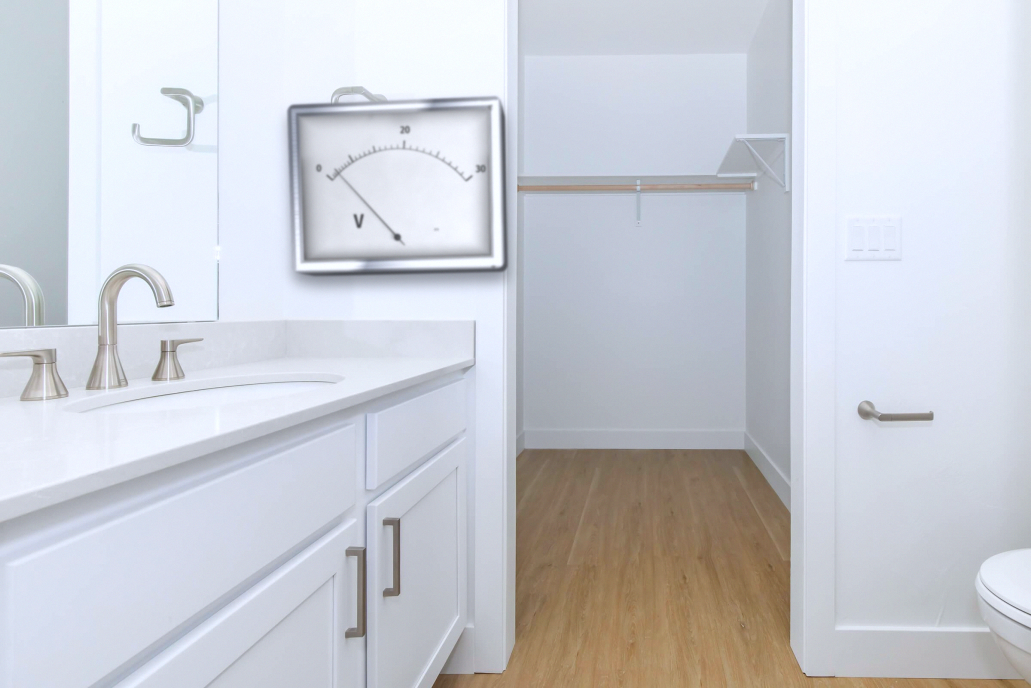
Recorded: 5 V
